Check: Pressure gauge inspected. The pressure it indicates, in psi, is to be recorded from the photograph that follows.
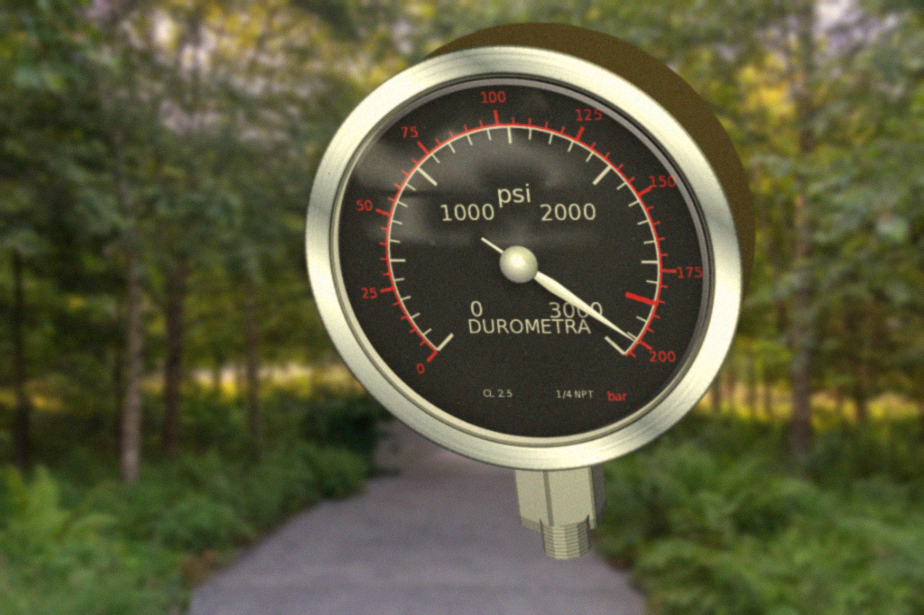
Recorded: 2900 psi
